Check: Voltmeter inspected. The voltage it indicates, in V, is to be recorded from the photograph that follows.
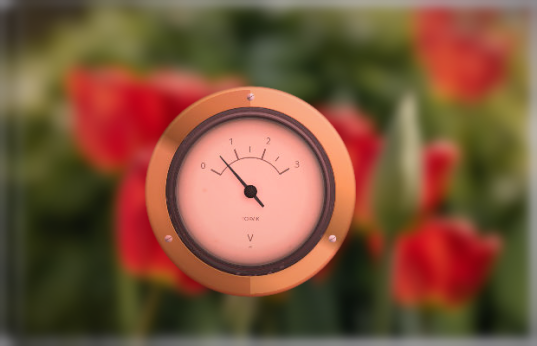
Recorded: 0.5 V
